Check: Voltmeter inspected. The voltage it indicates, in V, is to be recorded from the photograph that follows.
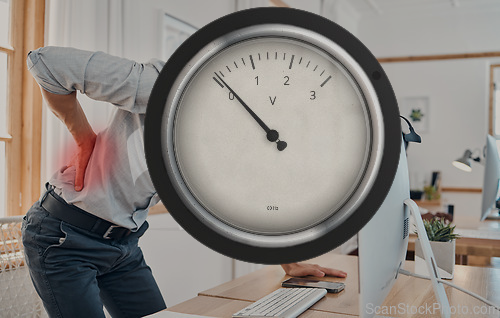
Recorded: 0.1 V
